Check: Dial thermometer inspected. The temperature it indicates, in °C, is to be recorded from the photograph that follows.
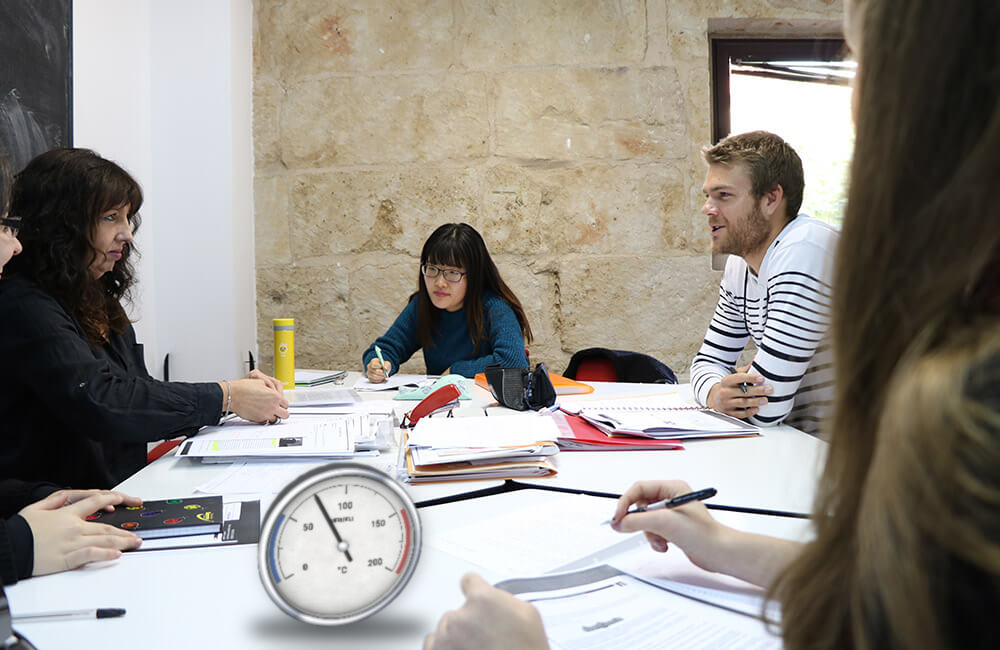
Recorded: 75 °C
